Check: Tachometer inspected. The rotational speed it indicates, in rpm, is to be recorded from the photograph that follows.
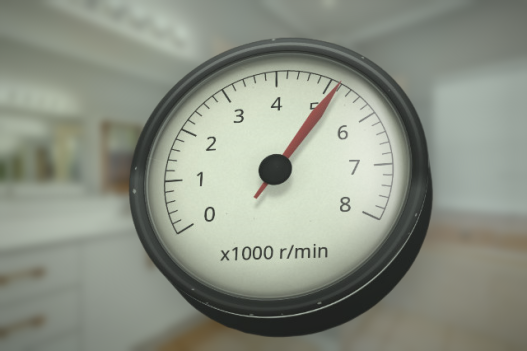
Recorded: 5200 rpm
